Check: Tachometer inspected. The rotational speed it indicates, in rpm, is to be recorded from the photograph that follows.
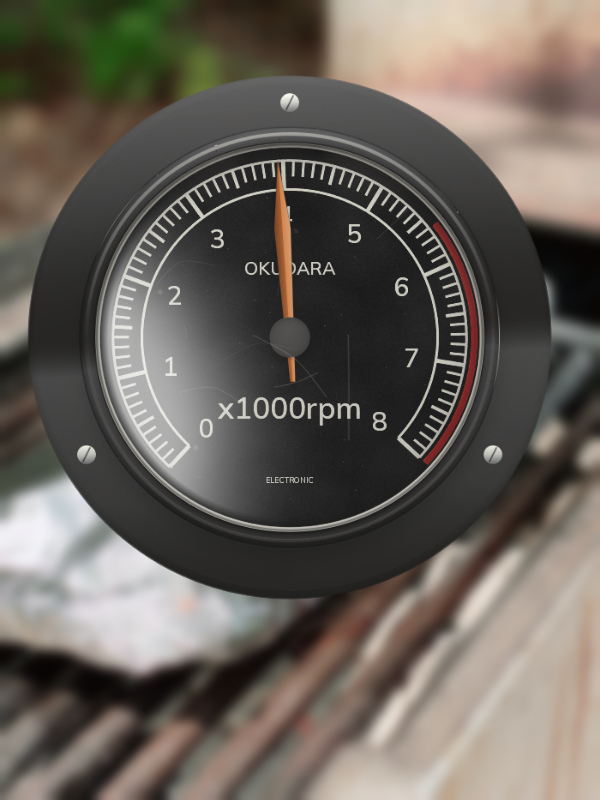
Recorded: 3950 rpm
